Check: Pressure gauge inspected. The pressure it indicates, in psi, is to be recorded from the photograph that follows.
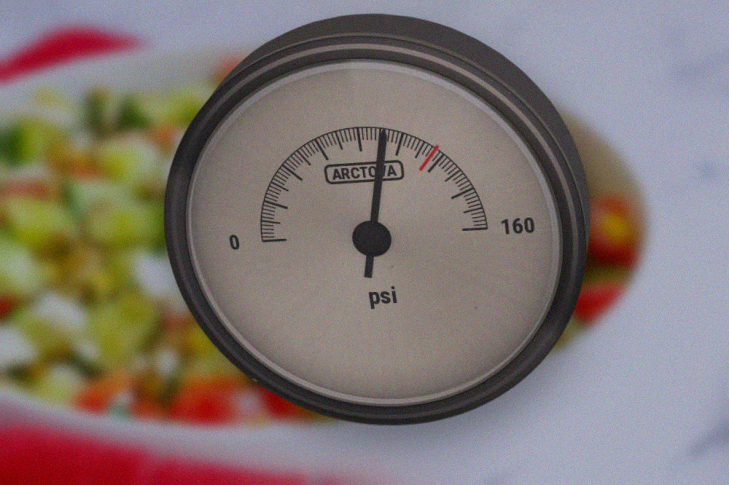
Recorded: 92 psi
